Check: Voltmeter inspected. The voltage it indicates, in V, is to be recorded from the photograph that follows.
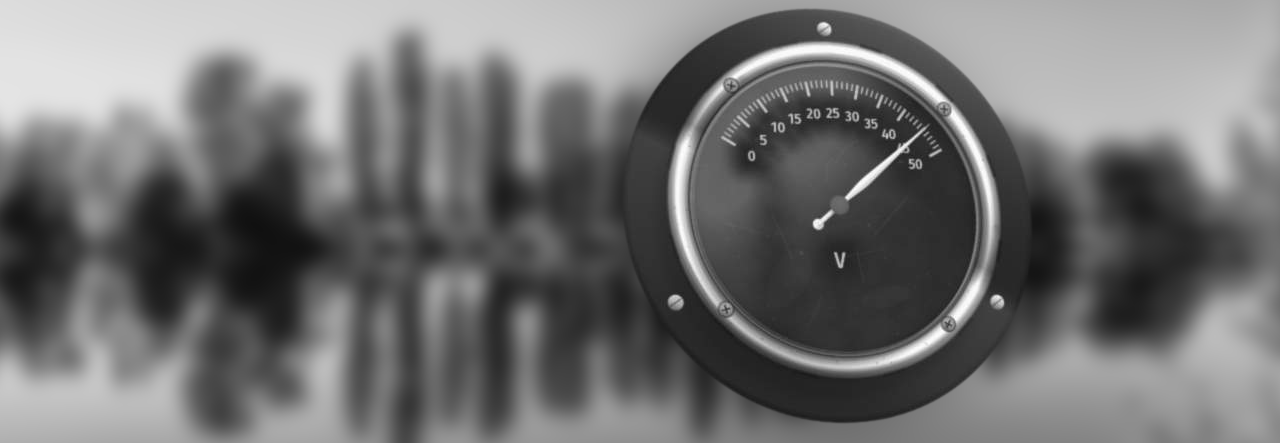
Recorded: 45 V
